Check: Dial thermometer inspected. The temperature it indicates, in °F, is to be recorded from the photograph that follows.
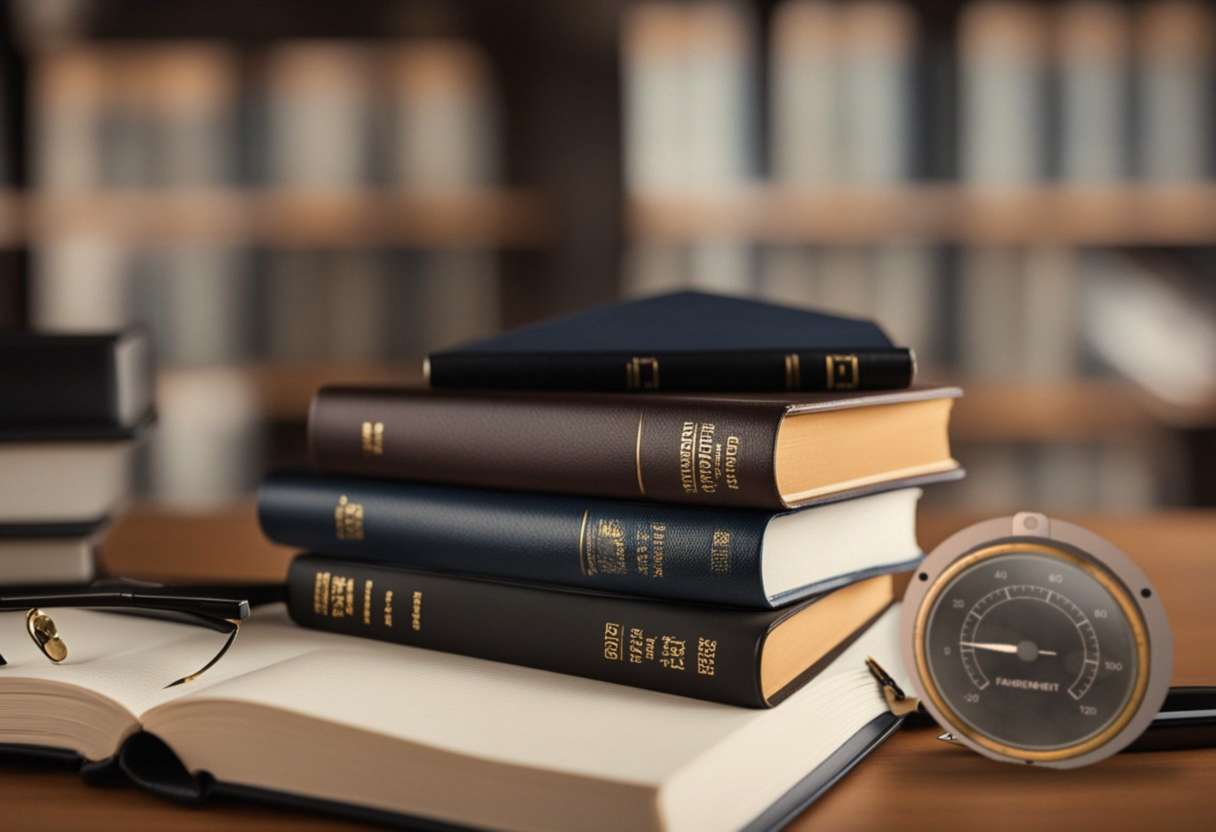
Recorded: 4 °F
